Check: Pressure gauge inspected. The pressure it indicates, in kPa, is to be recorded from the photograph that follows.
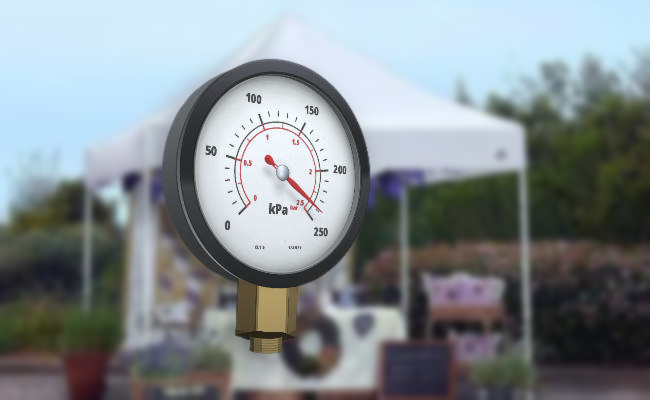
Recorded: 240 kPa
